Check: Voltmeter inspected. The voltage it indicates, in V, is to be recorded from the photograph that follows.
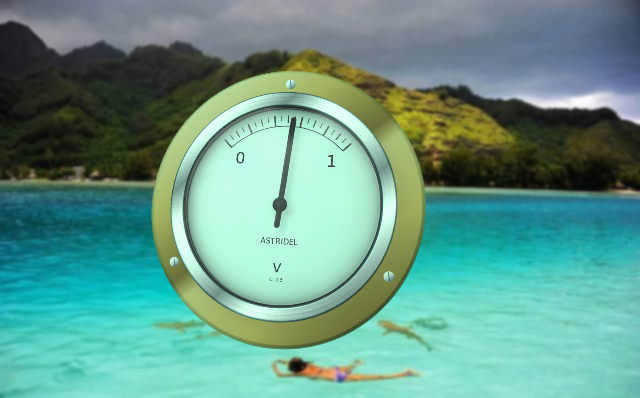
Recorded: 0.55 V
